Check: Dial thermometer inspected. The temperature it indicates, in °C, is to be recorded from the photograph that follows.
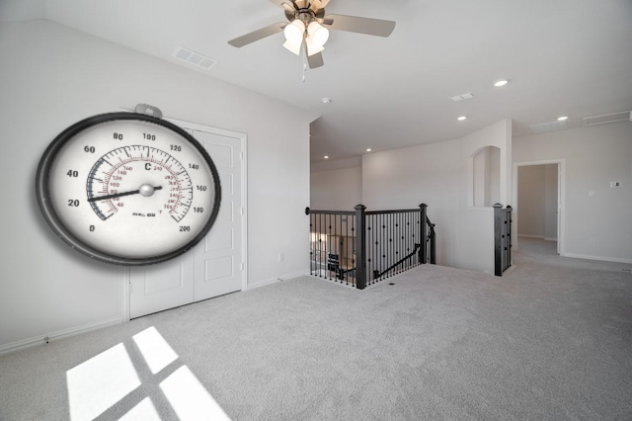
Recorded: 20 °C
